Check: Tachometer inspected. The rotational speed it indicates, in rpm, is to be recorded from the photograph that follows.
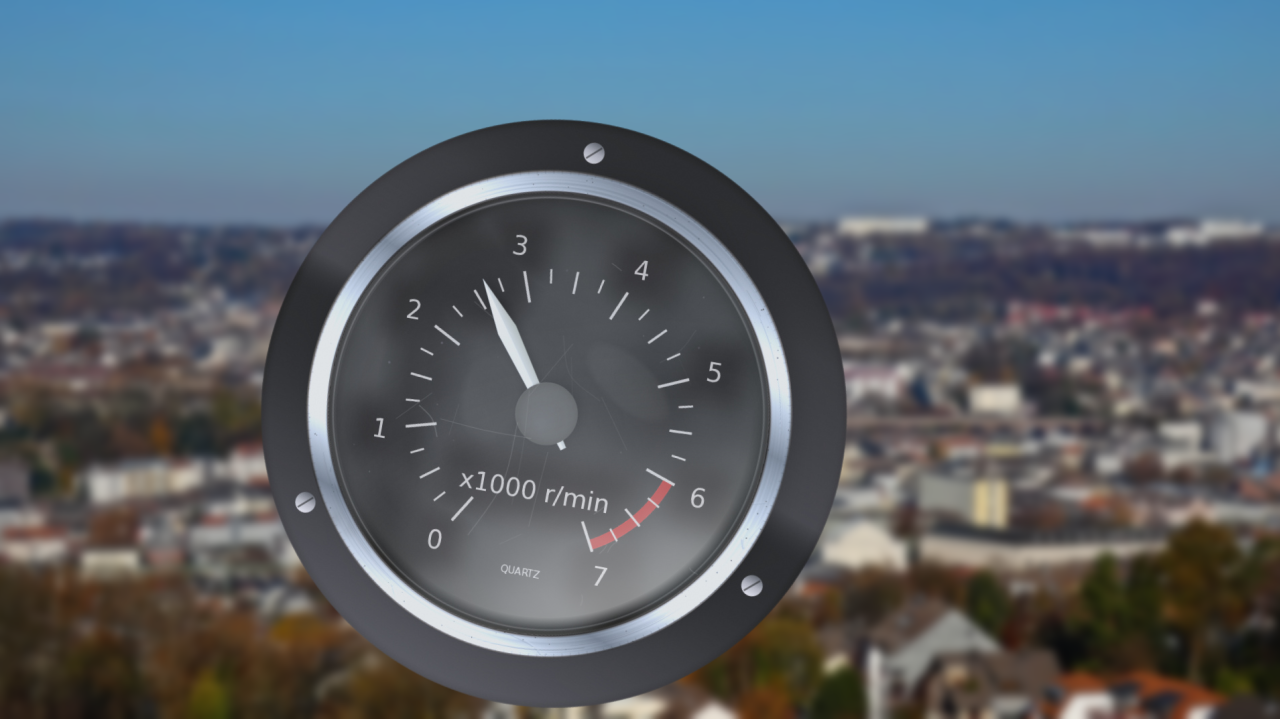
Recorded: 2625 rpm
